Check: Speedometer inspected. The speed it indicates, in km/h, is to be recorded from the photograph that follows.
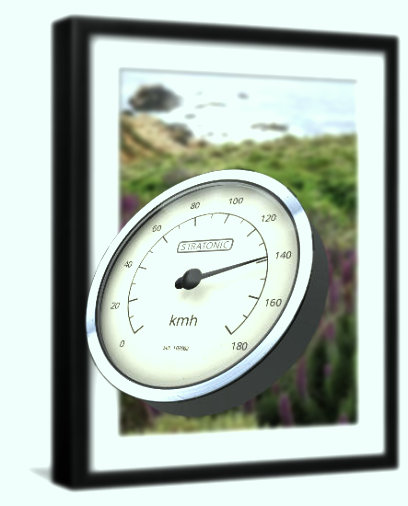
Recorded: 140 km/h
